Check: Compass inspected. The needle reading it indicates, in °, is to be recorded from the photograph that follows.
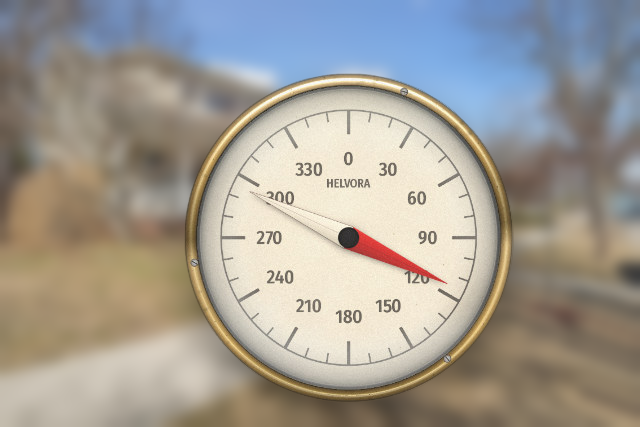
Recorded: 115 °
